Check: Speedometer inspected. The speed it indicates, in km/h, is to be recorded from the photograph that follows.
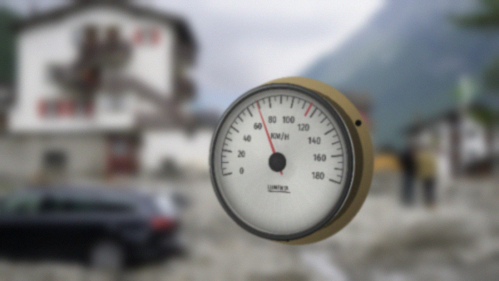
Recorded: 70 km/h
